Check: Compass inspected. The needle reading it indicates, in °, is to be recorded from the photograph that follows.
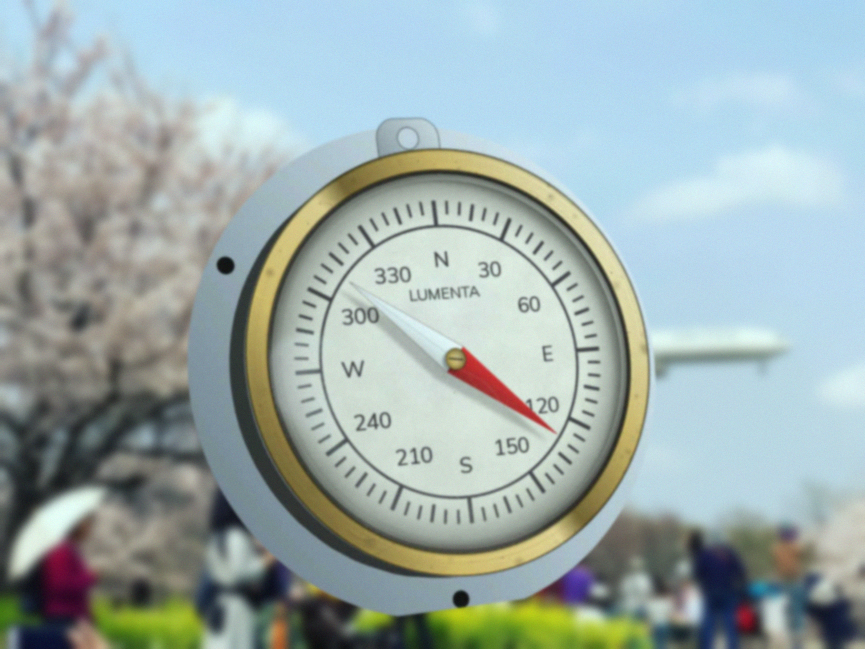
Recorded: 130 °
